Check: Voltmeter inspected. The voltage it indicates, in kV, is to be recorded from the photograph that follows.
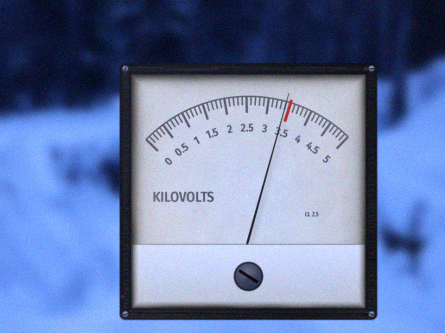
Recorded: 3.4 kV
